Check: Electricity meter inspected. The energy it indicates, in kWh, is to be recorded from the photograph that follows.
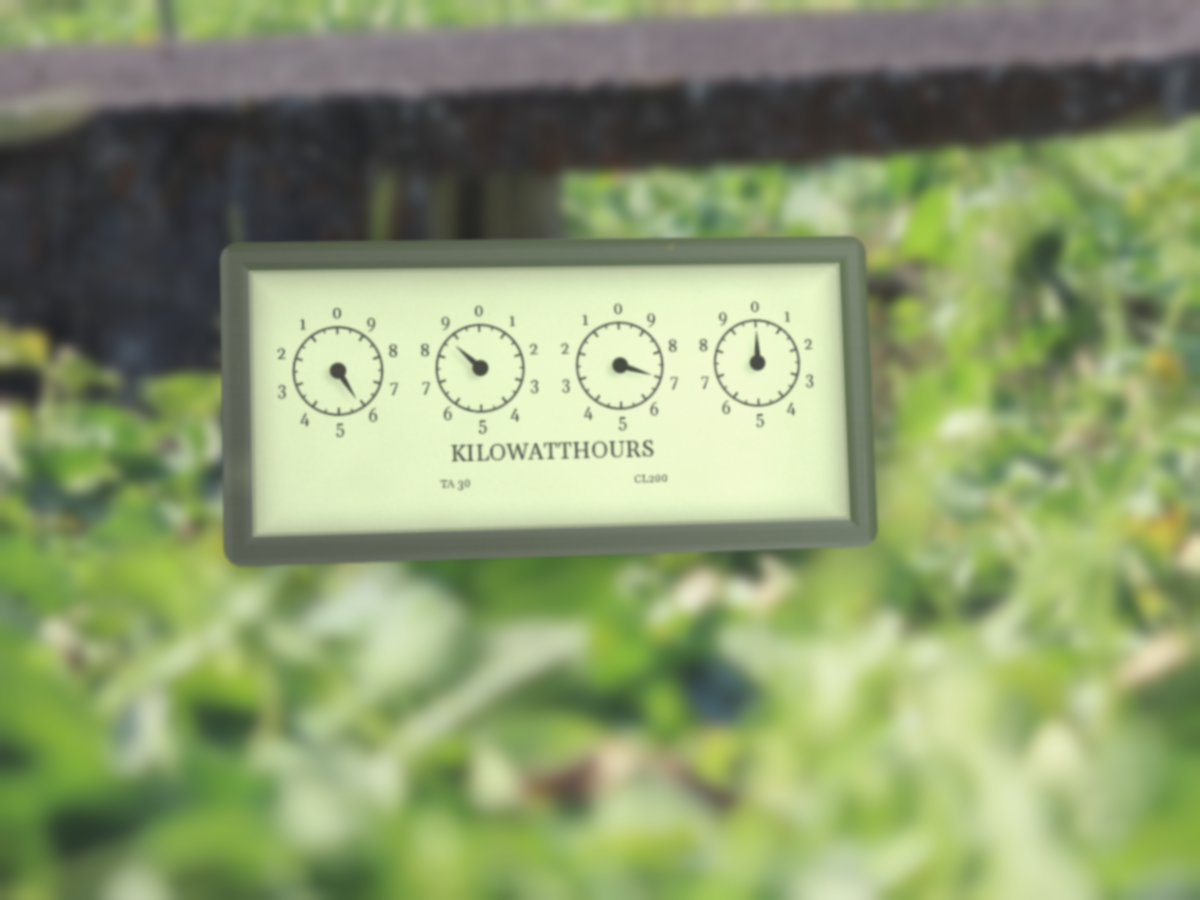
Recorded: 5870 kWh
